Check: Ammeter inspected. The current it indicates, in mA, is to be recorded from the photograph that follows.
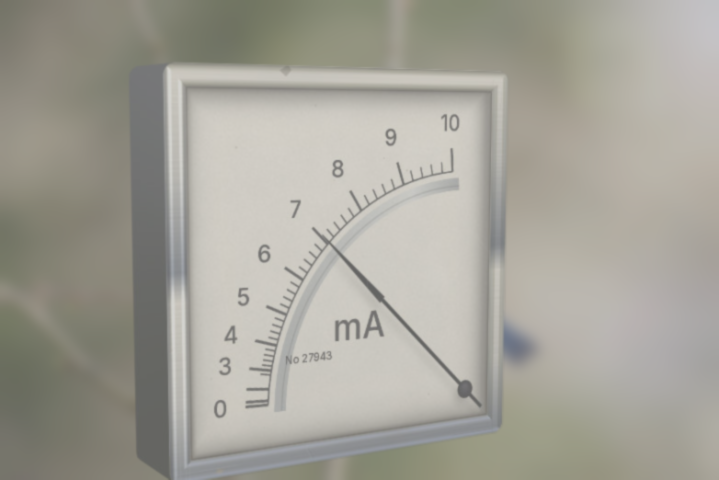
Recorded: 7 mA
